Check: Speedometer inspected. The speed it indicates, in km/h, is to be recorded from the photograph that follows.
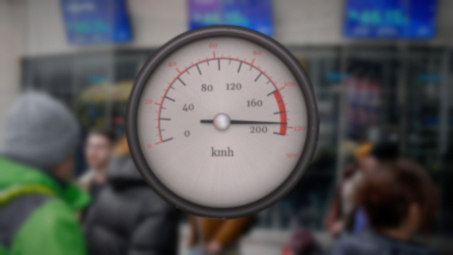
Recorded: 190 km/h
